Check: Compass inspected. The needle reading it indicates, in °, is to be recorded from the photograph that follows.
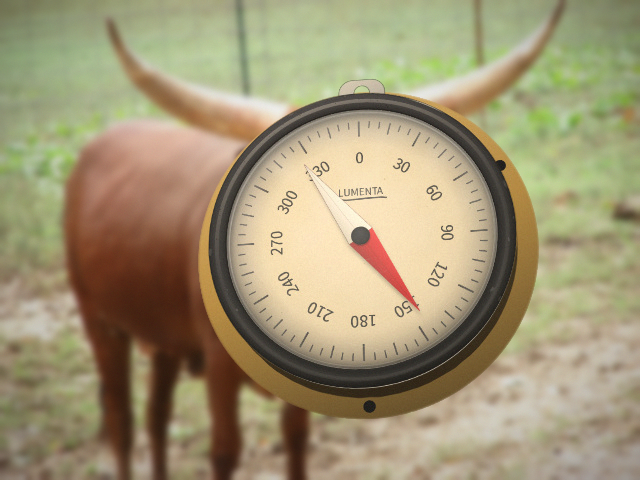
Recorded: 145 °
